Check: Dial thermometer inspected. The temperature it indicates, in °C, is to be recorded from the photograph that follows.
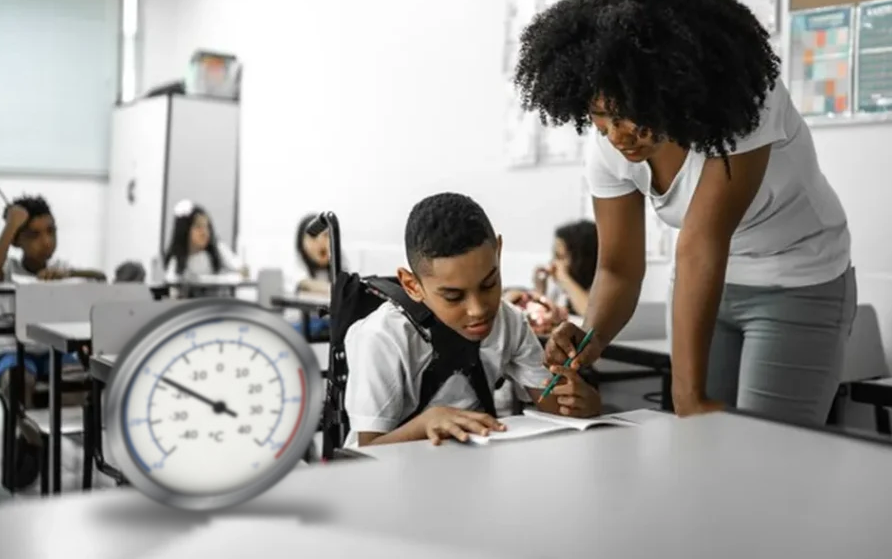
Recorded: -17.5 °C
